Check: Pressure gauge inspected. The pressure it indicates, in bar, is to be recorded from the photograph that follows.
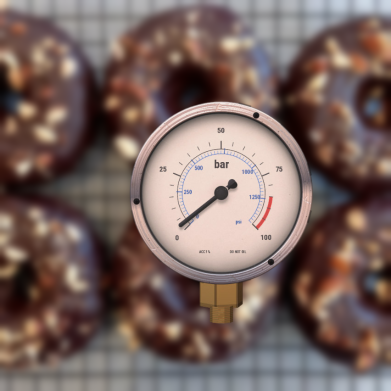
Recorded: 2.5 bar
